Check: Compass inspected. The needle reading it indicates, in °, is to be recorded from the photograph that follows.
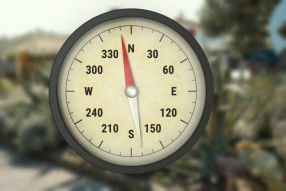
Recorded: 350 °
